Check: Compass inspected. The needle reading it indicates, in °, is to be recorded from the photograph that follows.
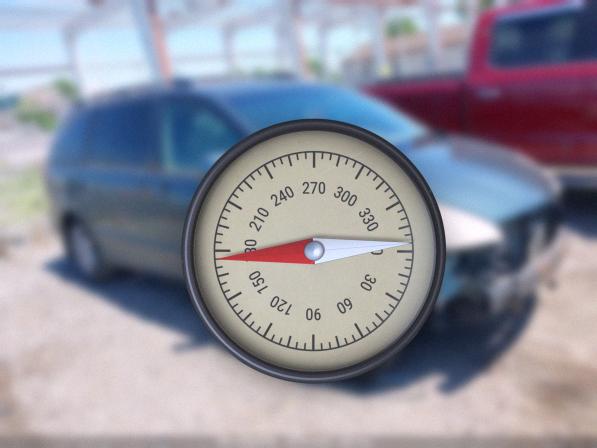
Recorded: 175 °
